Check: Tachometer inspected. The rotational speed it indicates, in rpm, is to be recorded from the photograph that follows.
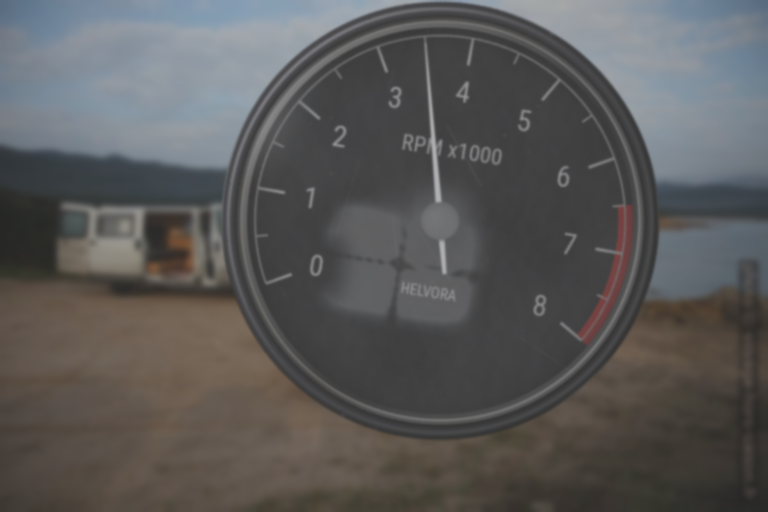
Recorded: 3500 rpm
